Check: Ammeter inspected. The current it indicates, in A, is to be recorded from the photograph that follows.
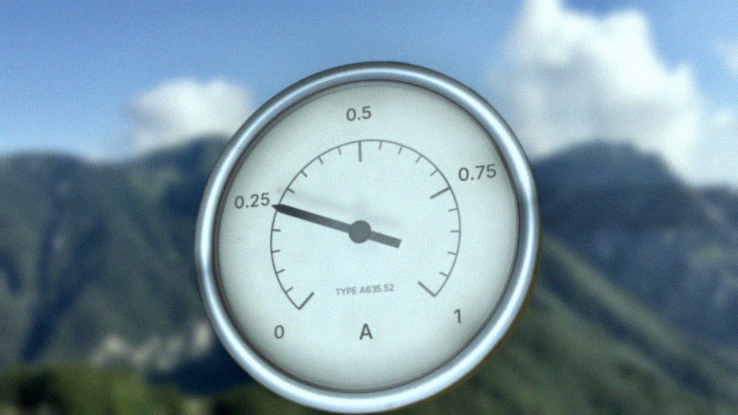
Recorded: 0.25 A
